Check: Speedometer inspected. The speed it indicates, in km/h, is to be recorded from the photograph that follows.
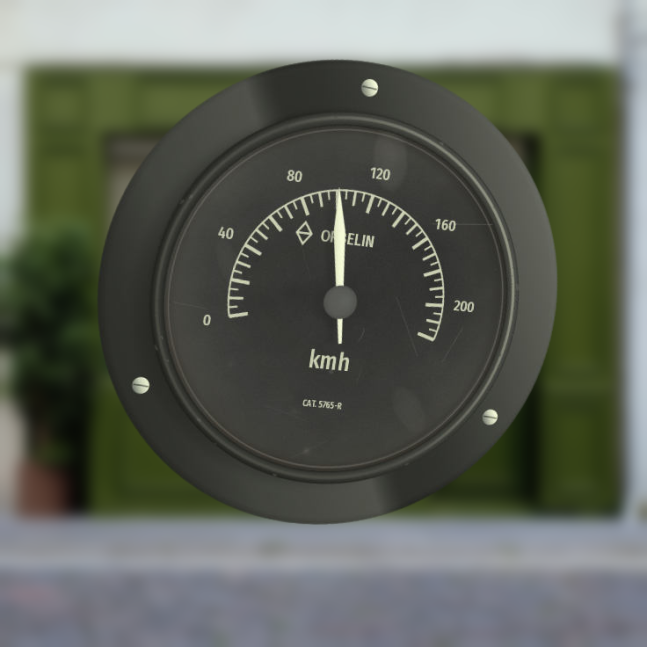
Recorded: 100 km/h
